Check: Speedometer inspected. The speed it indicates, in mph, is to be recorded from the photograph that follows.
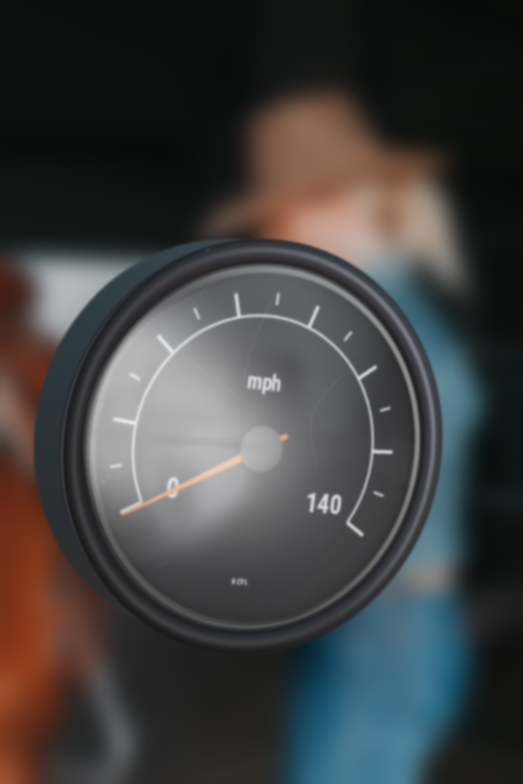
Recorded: 0 mph
